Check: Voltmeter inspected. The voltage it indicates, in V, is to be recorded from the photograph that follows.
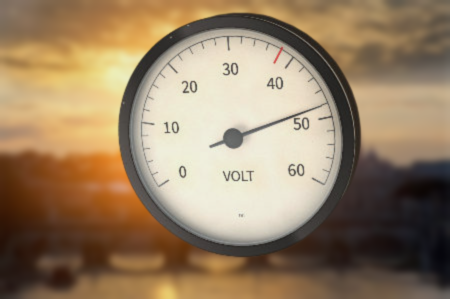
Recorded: 48 V
